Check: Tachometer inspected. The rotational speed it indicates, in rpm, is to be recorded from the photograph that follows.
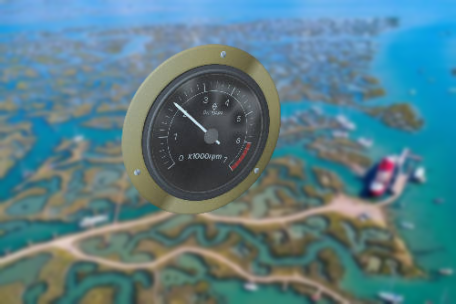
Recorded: 2000 rpm
